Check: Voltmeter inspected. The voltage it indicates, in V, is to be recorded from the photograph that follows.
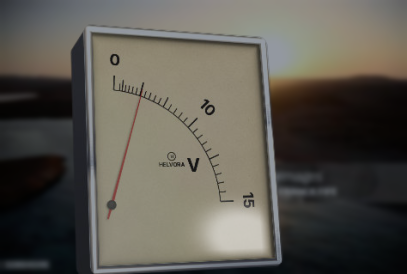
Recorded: 5 V
